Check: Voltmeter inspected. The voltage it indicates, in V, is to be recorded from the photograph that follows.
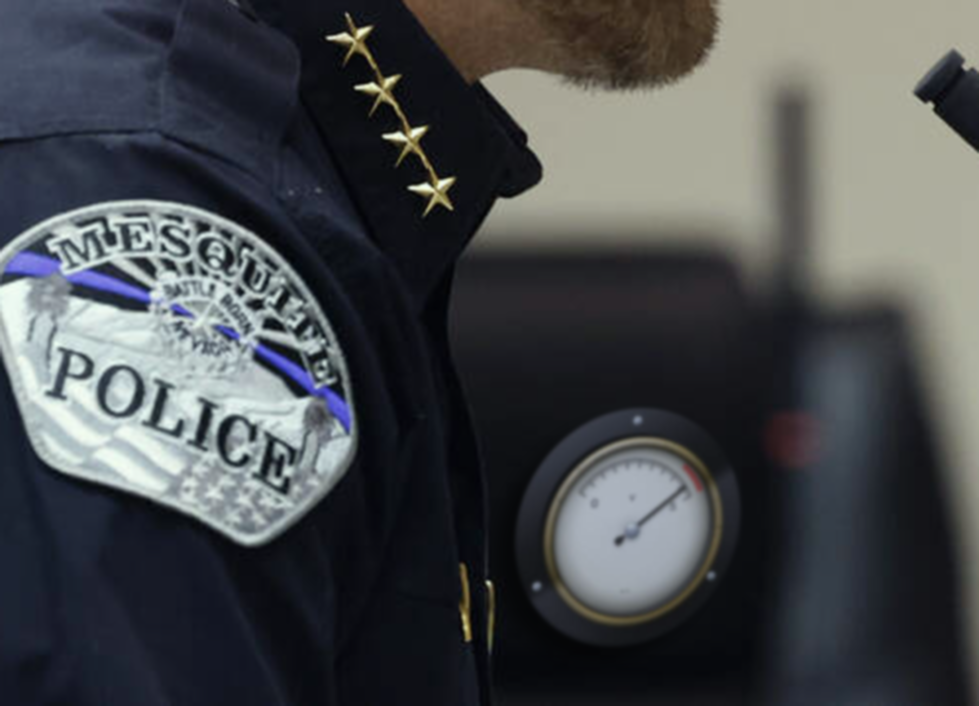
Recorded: 4.5 V
